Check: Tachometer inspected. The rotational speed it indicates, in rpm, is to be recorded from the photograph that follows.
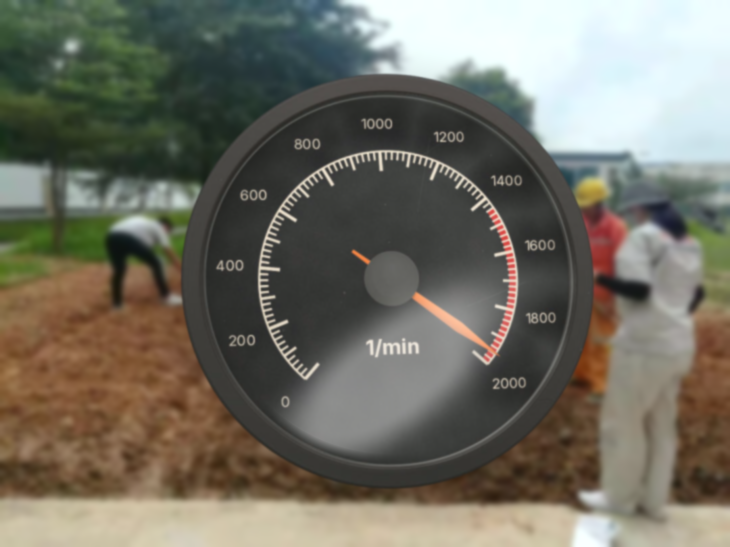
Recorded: 1960 rpm
